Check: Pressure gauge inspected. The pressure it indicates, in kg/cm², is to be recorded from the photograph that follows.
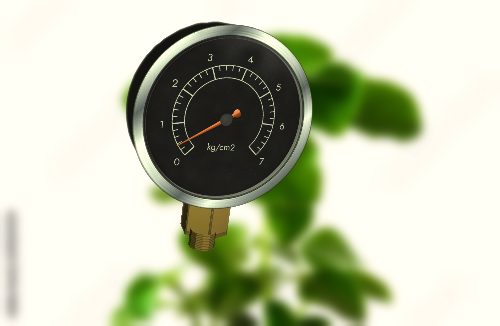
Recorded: 0.4 kg/cm²
